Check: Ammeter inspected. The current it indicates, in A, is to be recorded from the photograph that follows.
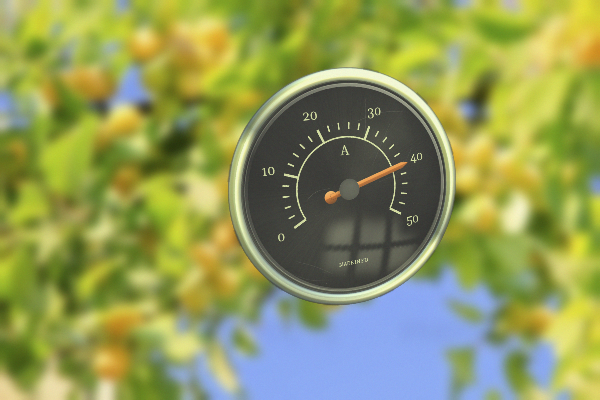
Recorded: 40 A
